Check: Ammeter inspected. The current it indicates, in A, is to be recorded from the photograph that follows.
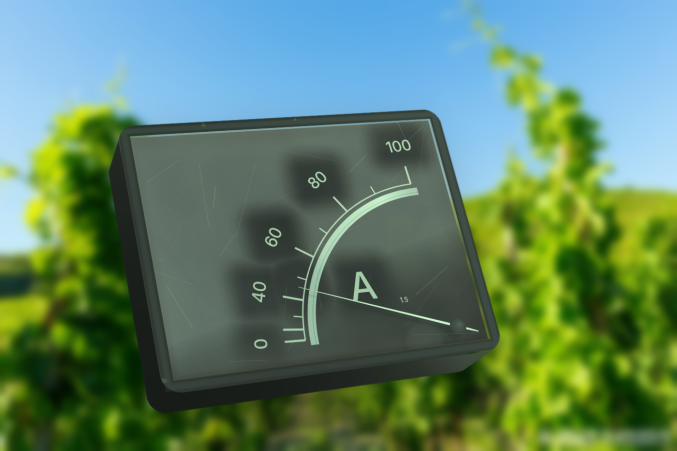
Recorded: 45 A
